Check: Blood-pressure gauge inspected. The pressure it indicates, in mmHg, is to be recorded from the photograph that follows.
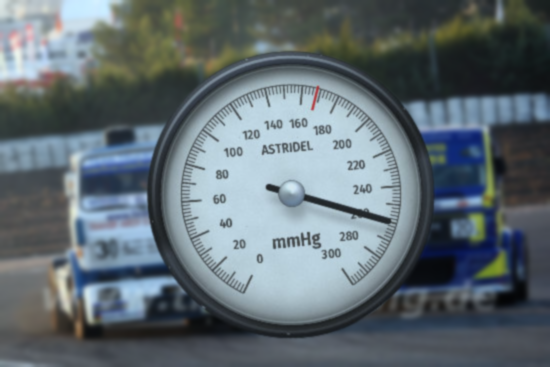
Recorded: 260 mmHg
